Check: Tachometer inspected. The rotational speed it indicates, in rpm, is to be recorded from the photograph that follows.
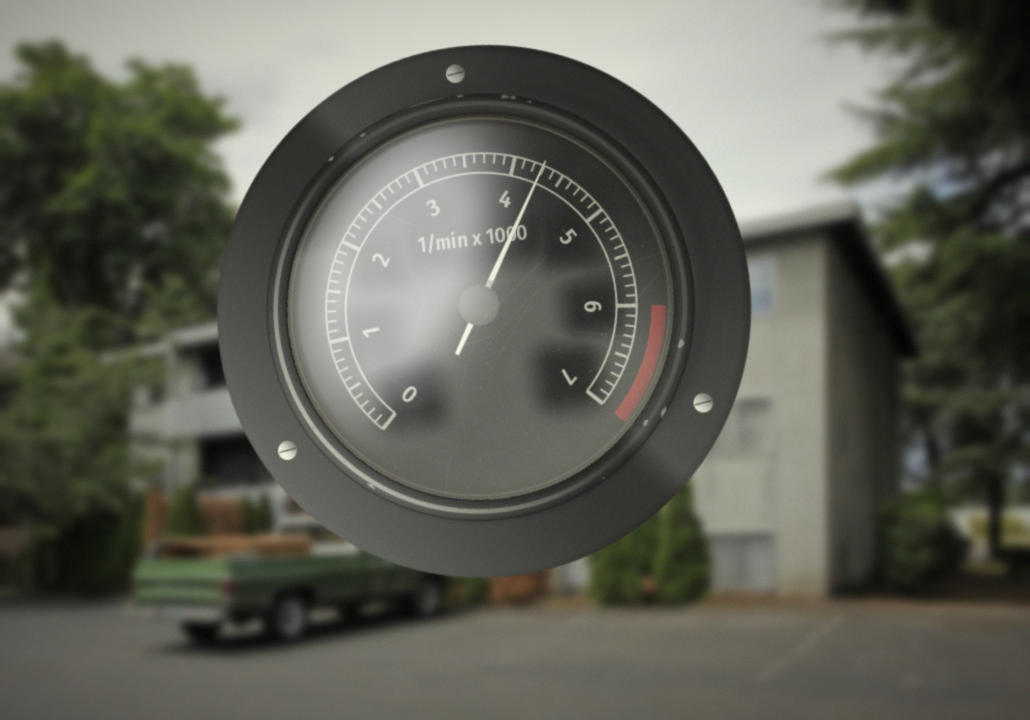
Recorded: 4300 rpm
